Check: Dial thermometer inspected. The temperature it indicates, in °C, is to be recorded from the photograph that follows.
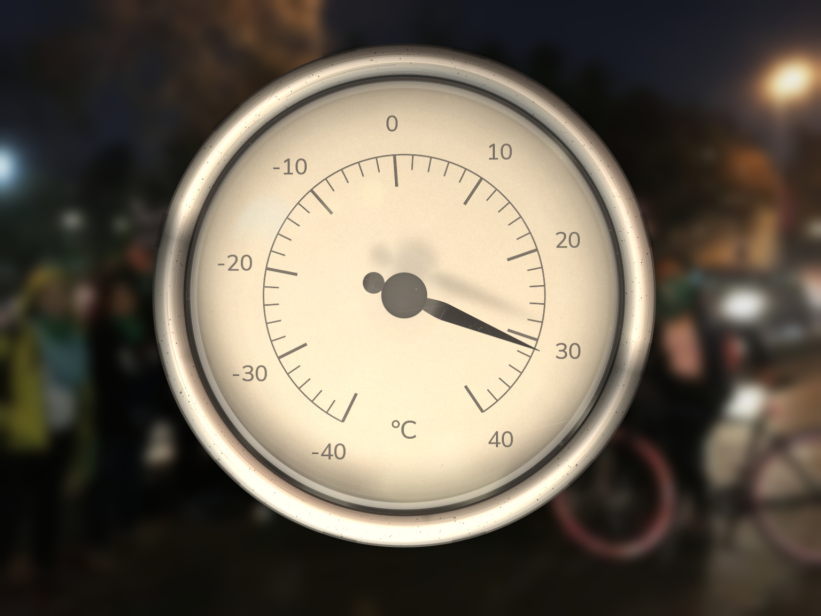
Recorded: 31 °C
